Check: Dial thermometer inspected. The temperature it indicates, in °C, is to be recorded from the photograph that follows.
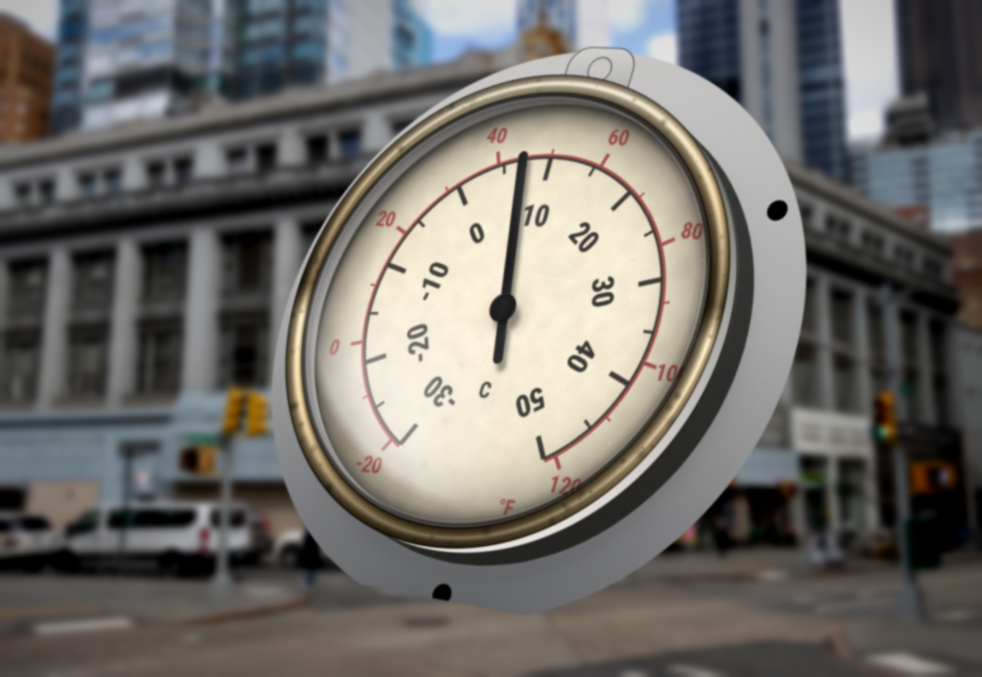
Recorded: 7.5 °C
